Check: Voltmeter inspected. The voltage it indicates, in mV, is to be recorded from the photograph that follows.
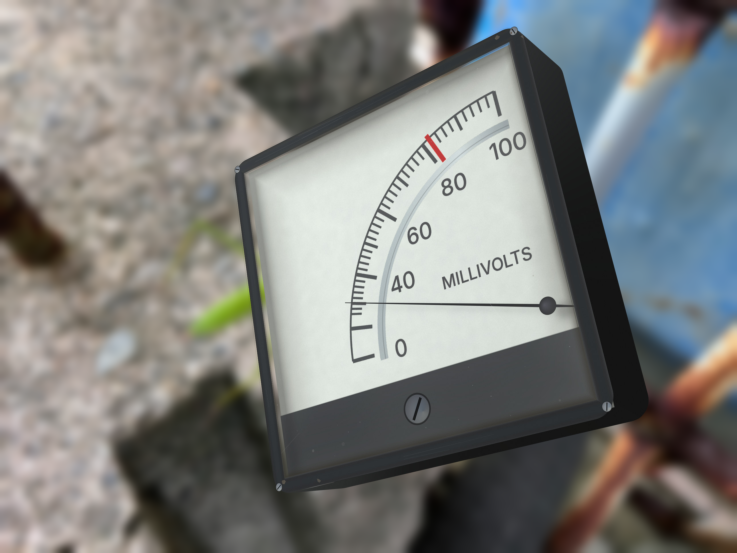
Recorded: 30 mV
